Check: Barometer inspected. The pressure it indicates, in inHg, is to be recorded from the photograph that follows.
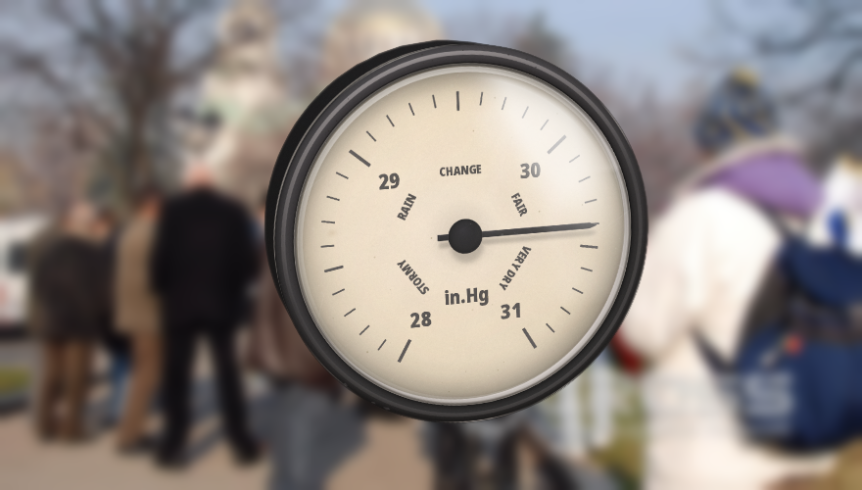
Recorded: 30.4 inHg
